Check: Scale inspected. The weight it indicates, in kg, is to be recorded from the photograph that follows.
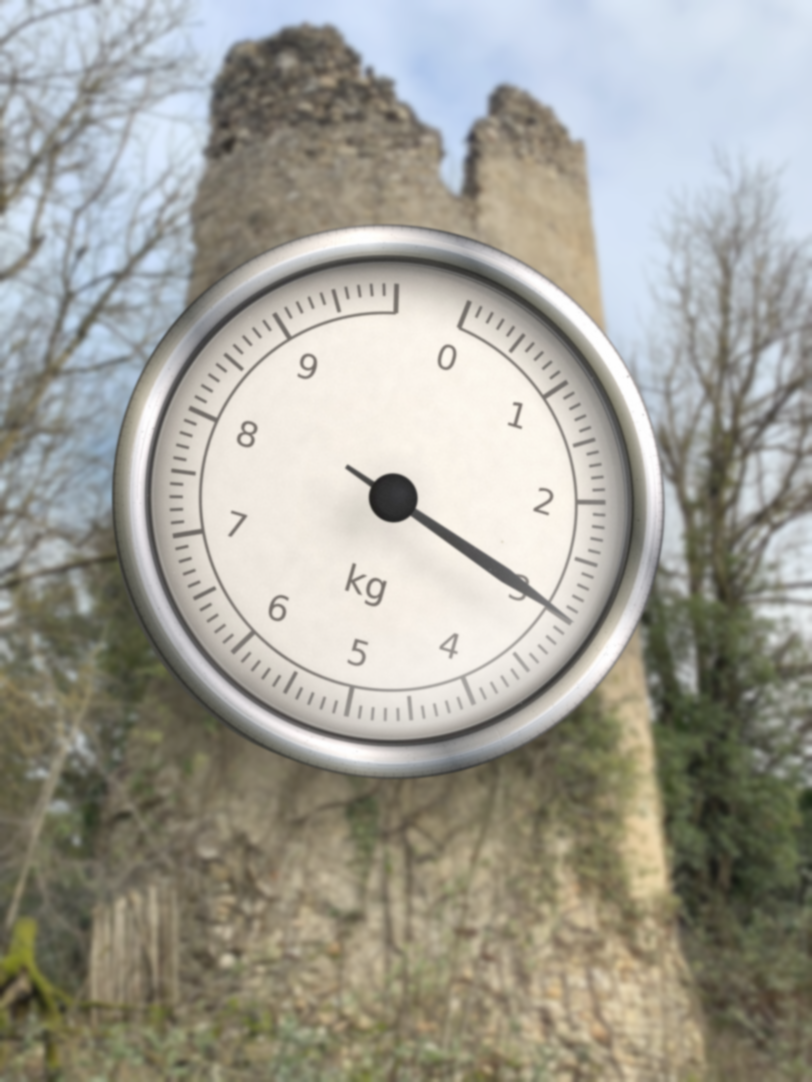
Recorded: 3 kg
